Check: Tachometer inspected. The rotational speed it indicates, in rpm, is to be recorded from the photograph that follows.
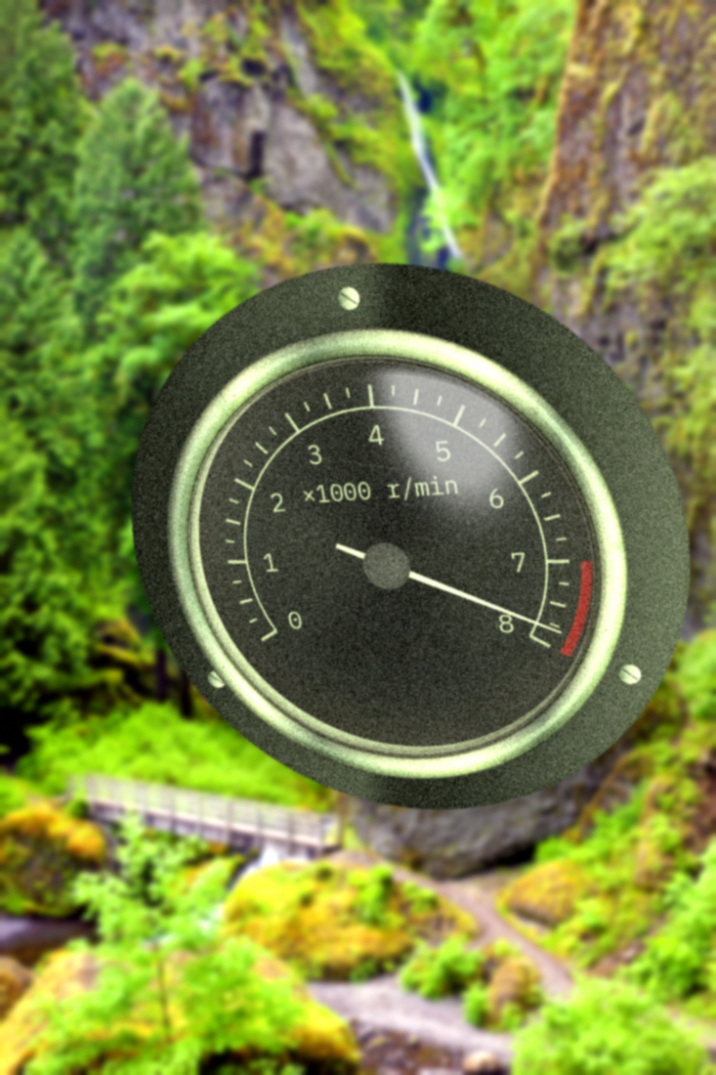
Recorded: 7750 rpm
